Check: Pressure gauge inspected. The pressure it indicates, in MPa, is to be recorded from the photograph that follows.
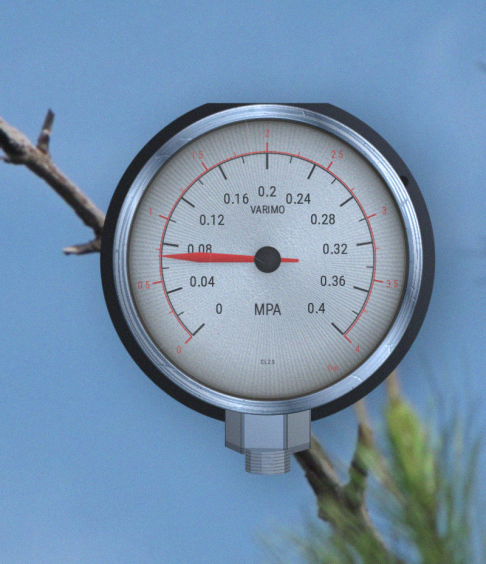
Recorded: 0.07 MPa
